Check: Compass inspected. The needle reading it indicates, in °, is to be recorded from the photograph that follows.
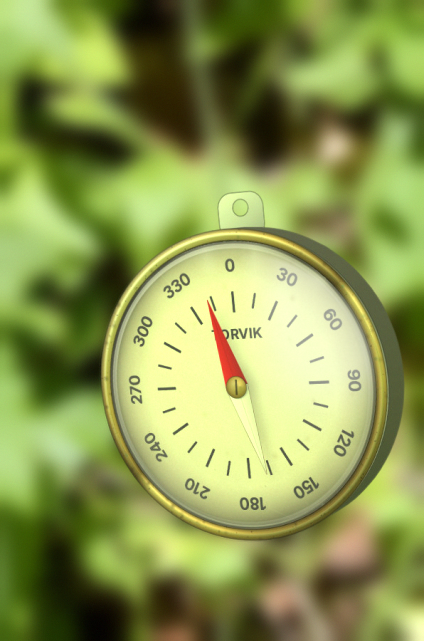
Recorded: 345 °
